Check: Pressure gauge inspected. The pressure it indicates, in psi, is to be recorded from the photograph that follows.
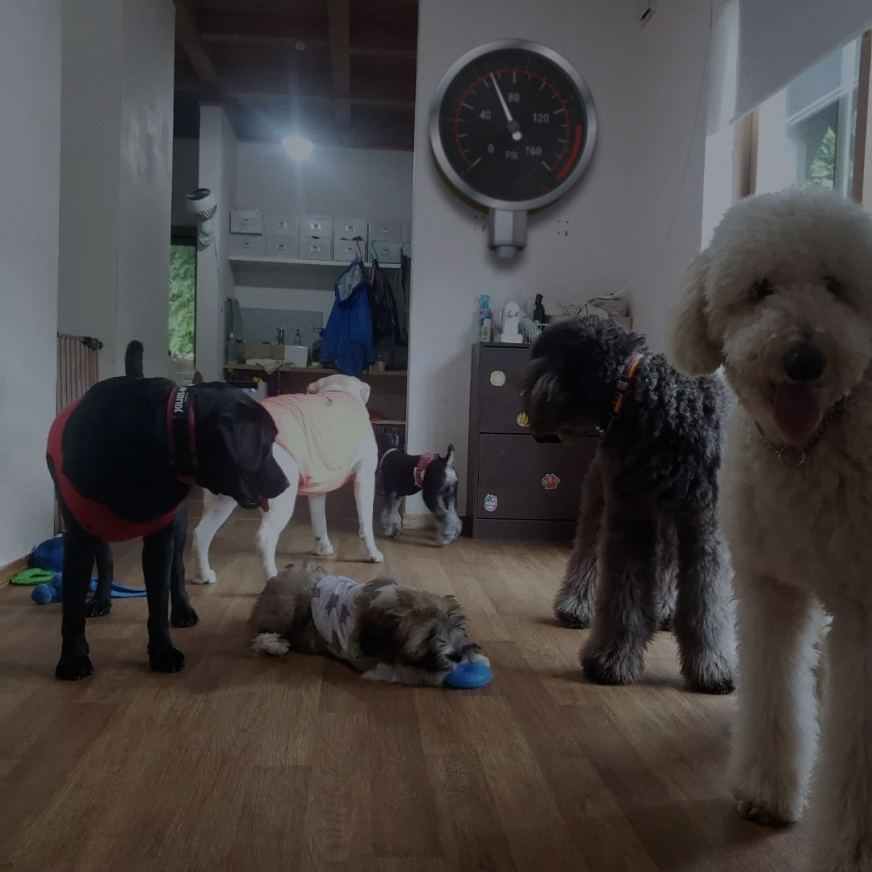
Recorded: 65 psi
